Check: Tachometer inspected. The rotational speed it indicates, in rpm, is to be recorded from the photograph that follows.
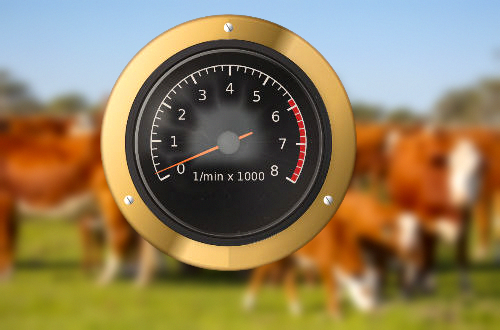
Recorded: 200 rpm
